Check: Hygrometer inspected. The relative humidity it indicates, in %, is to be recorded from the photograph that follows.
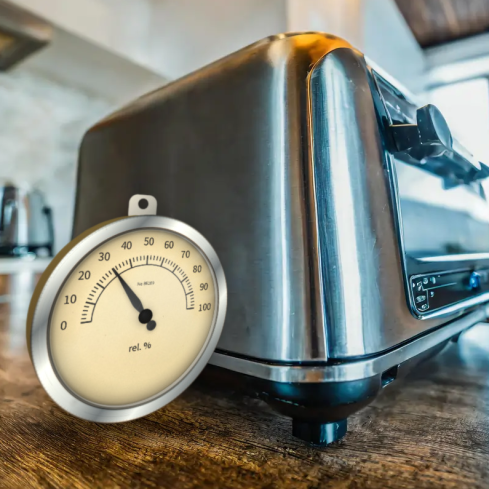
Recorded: 30 %
